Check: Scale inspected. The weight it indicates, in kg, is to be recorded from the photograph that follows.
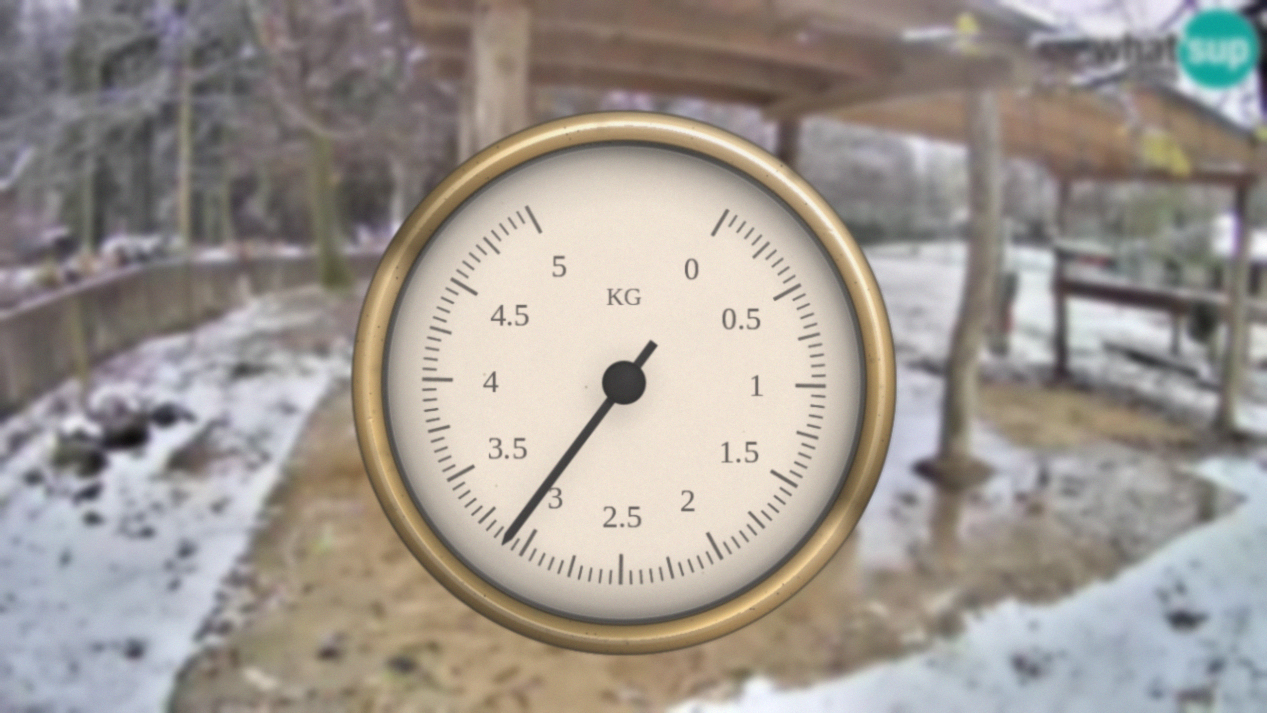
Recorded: 3.1 kg
